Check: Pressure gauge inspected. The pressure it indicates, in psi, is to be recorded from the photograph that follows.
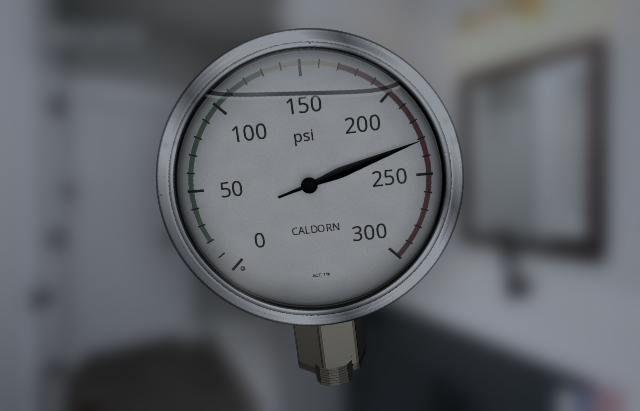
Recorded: 230 psi
